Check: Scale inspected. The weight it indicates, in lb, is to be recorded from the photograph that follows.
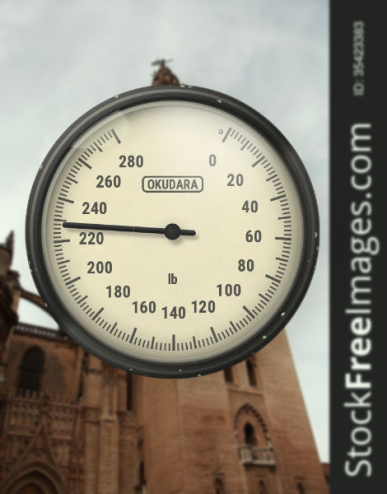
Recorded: 228 lb
